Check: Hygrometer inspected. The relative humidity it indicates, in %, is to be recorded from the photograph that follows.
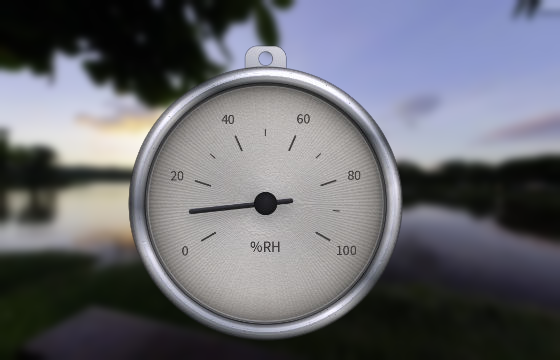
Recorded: 10 %
